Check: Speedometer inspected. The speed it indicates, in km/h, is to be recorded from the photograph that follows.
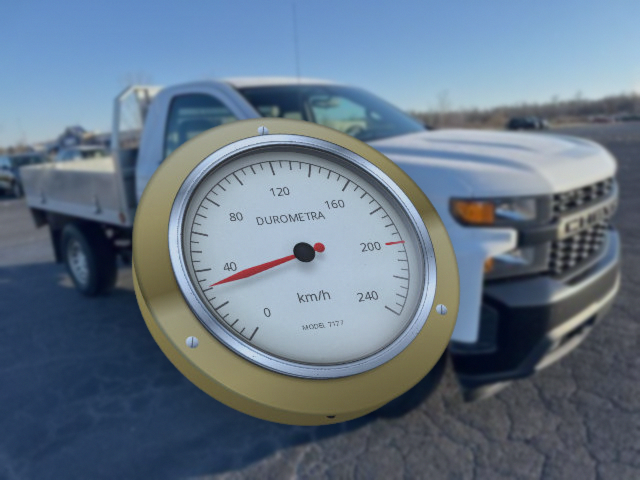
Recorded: 30 km/h
